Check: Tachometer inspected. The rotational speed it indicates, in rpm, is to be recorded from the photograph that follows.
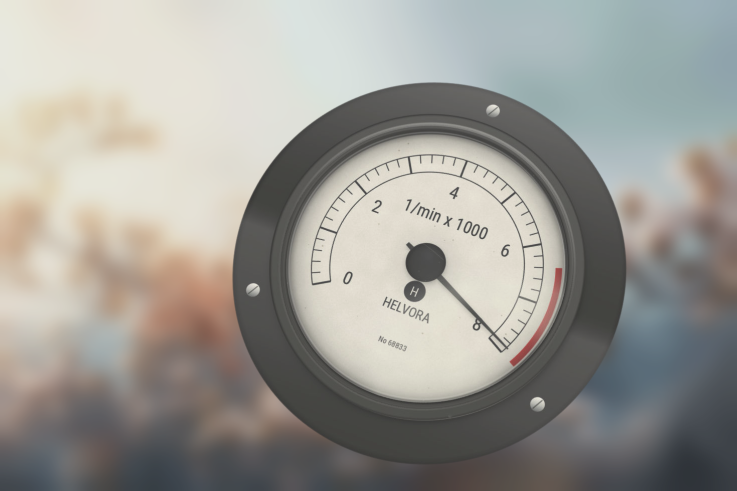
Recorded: 7900 rpm
